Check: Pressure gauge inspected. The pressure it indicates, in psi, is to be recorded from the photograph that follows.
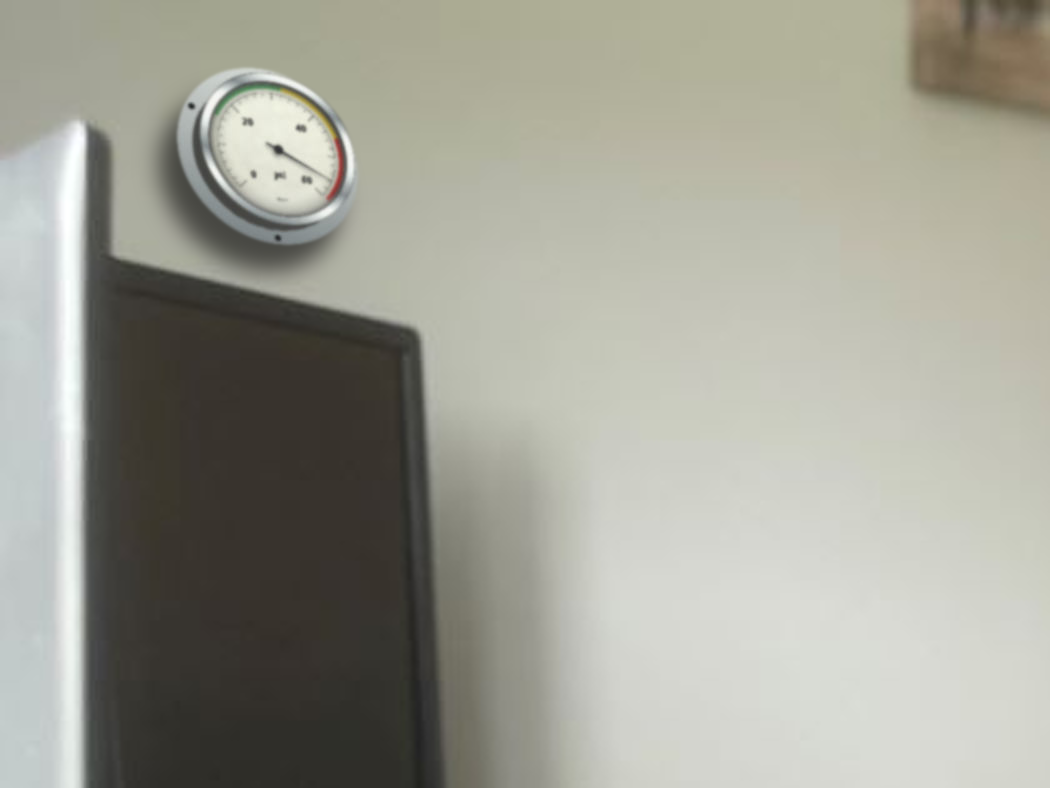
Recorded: 56 psi
